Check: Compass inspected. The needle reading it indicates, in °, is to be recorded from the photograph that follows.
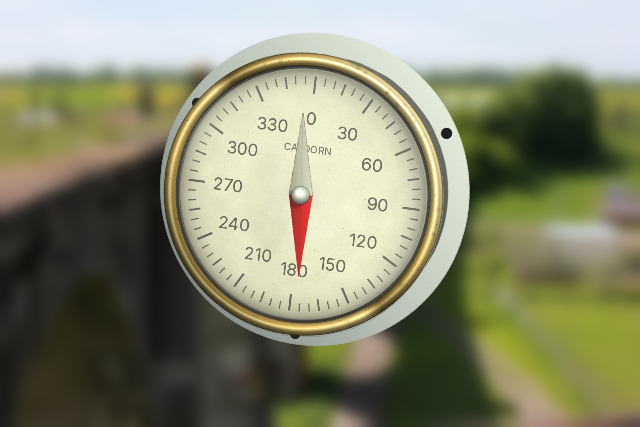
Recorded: 175 °
